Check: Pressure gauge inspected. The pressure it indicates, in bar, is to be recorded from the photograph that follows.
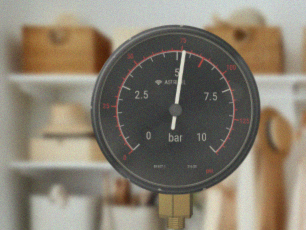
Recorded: 5.25 bar
